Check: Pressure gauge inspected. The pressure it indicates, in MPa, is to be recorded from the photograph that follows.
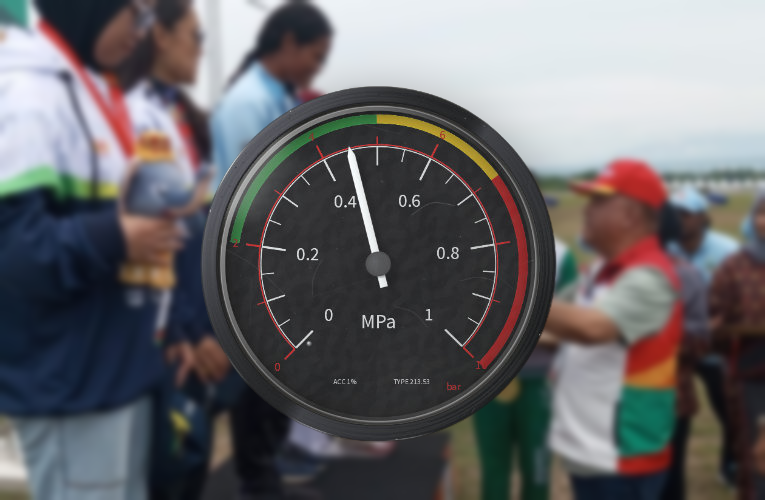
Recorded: 0.45 MPa
